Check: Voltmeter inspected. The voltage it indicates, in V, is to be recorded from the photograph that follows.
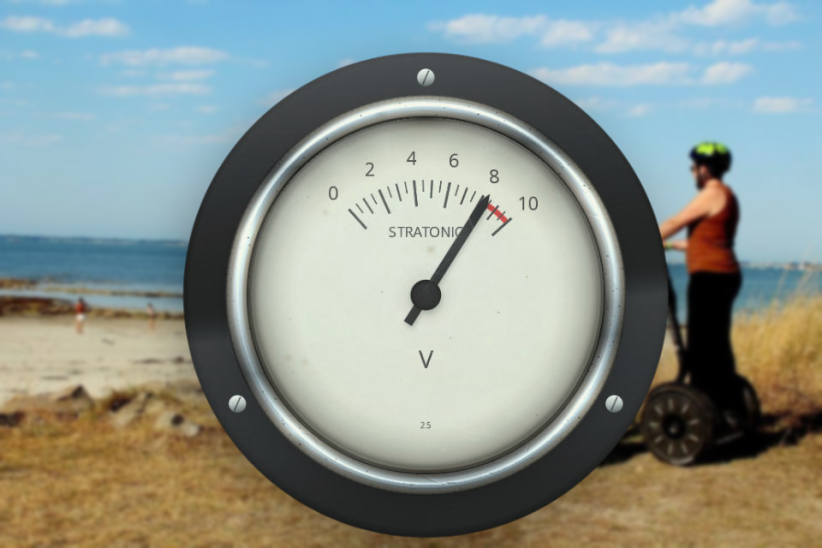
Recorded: 8.25 V
